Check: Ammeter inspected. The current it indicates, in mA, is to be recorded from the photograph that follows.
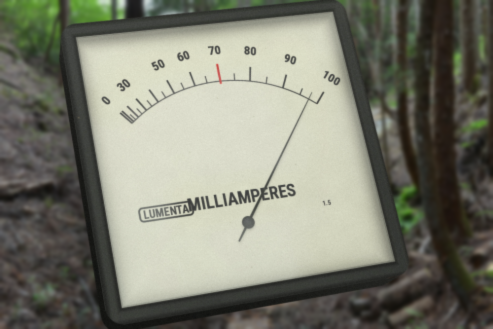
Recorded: 97.5 mA
